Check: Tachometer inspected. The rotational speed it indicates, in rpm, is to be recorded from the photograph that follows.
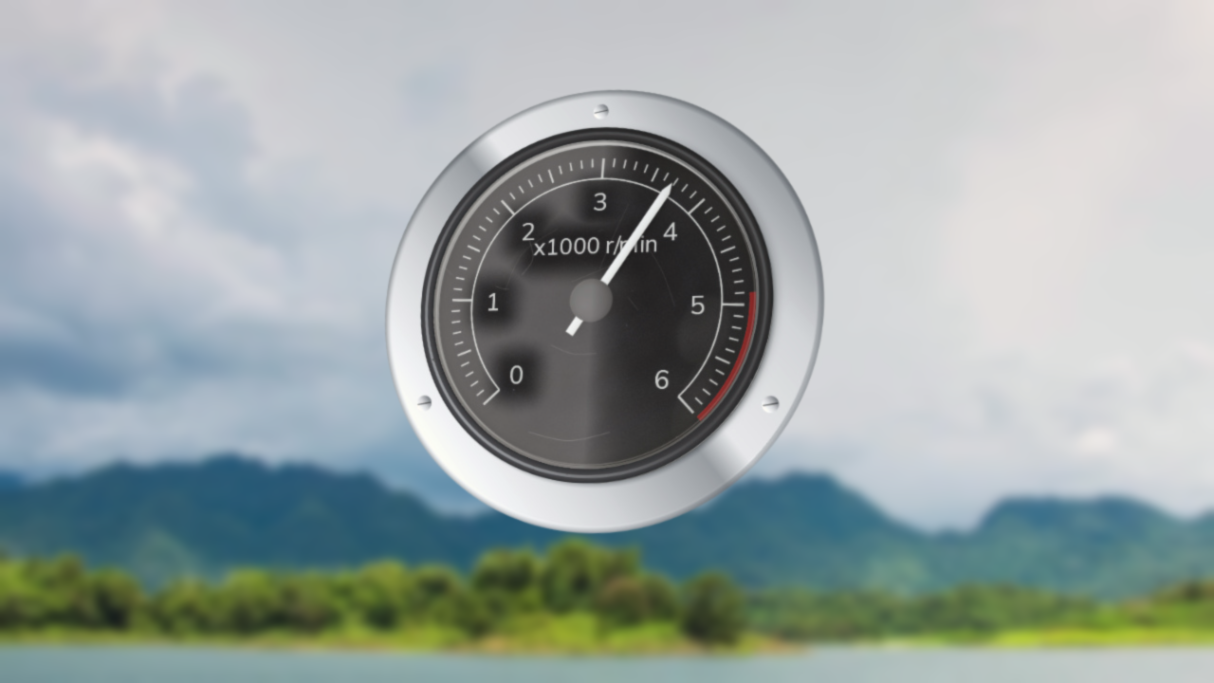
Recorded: 3700 rpm
